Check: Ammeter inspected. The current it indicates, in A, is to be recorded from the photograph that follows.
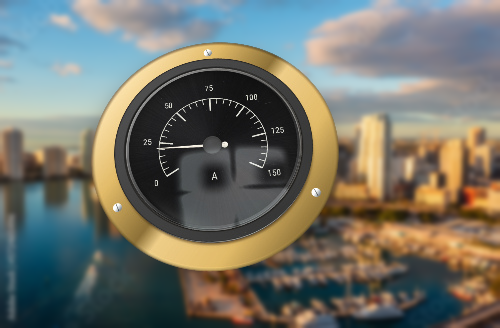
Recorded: 20 A
